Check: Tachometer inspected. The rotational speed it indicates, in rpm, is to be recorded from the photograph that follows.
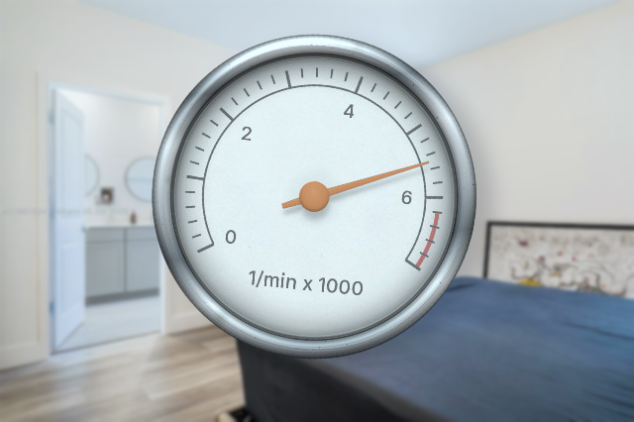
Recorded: 5500 rpm
